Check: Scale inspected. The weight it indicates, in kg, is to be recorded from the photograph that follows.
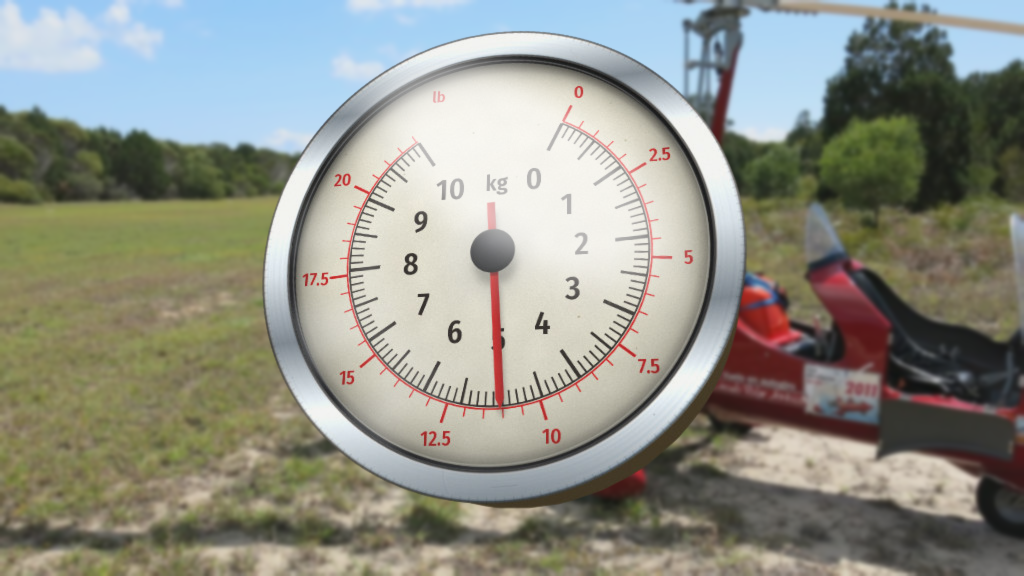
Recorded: 5 kg
